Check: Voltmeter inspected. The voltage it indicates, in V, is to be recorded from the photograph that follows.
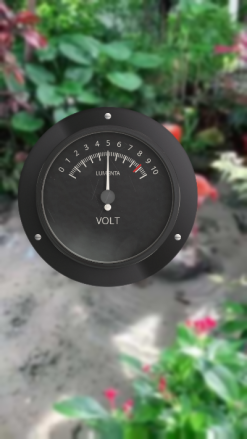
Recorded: 5 V
